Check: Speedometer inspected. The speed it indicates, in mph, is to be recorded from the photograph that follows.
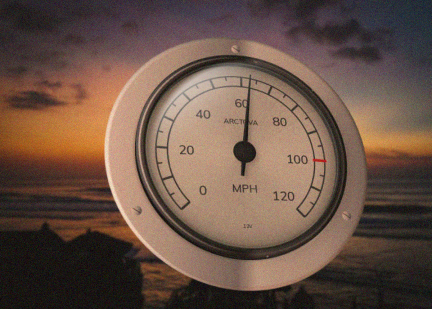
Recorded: 62.5 mph
